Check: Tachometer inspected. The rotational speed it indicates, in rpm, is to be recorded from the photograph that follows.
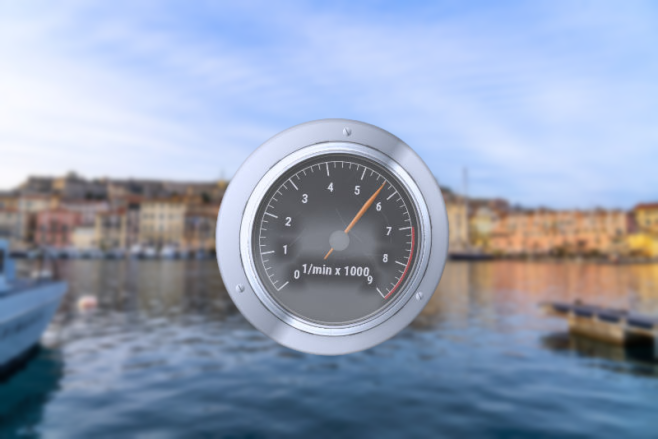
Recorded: 5600 rpm
